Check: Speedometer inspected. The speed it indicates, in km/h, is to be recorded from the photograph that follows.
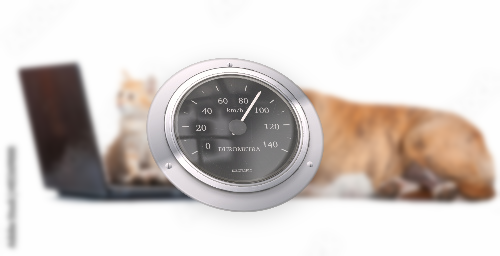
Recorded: 90 km/h
